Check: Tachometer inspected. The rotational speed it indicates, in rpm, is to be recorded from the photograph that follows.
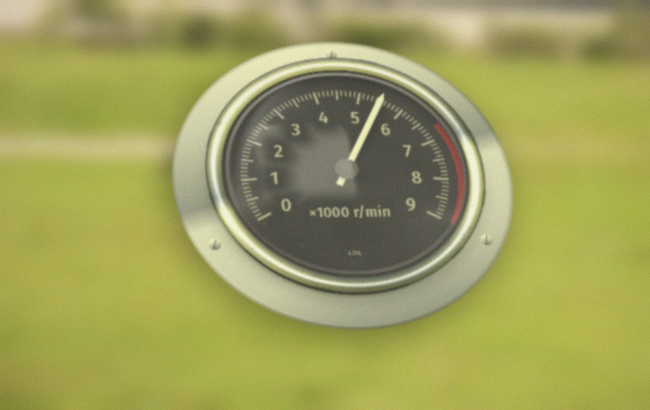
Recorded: 5500 rpm
